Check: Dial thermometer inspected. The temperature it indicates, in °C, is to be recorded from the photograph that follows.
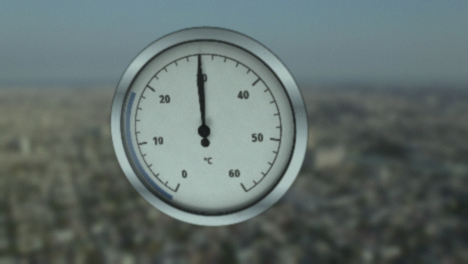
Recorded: 30 °C
